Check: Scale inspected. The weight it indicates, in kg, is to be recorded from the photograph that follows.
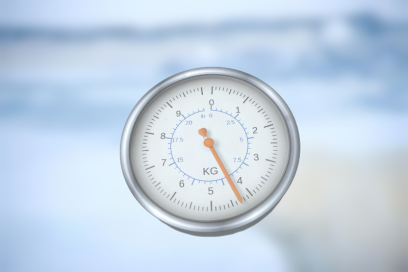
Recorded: 4.3 kg
